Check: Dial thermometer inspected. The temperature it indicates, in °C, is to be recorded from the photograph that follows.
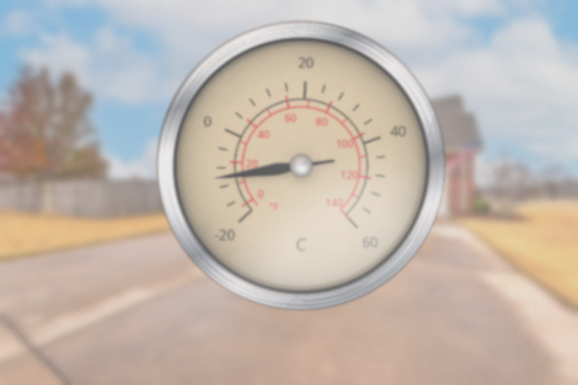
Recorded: -10 °C
